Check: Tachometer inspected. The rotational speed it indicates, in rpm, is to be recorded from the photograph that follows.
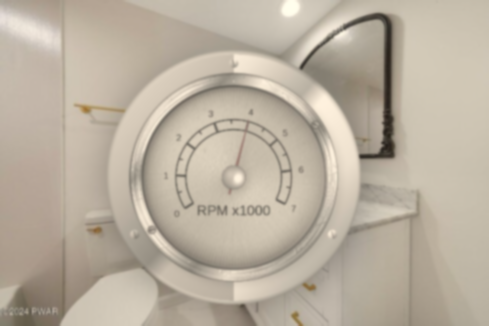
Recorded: 4000 rpm
